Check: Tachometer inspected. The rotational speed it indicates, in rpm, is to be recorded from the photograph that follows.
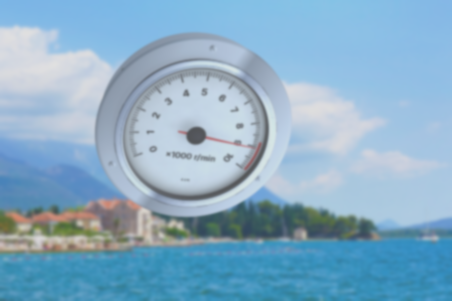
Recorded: 9000 rpm
